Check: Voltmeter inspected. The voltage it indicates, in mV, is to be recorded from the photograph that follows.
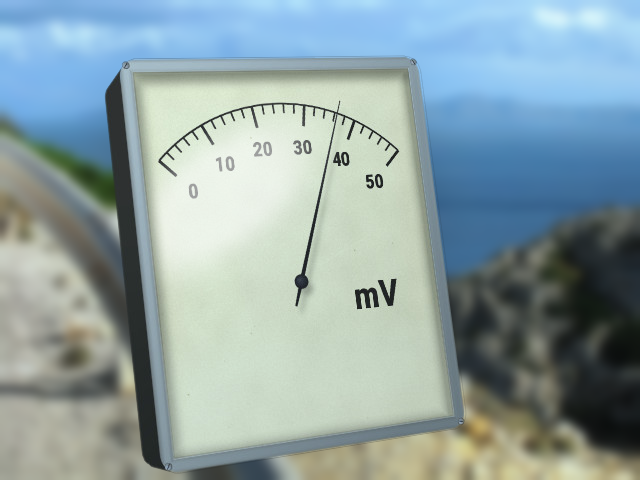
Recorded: 36 mV
